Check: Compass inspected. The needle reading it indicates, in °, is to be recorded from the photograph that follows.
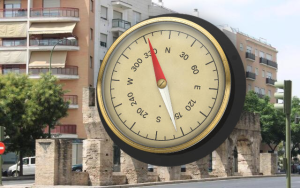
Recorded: 335 °
